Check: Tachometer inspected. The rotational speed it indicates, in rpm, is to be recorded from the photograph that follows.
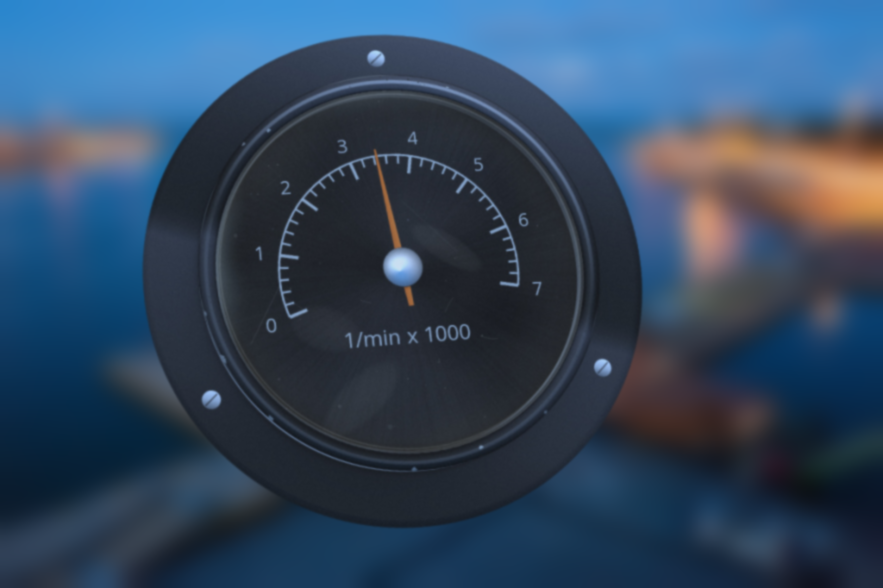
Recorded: 3400 rpm
